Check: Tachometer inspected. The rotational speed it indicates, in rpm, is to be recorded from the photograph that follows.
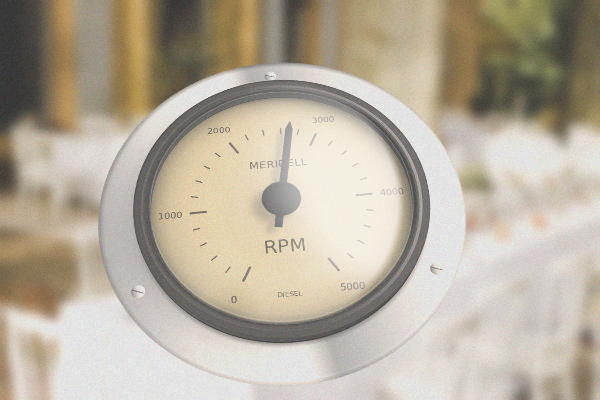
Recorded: 2700 rpm
